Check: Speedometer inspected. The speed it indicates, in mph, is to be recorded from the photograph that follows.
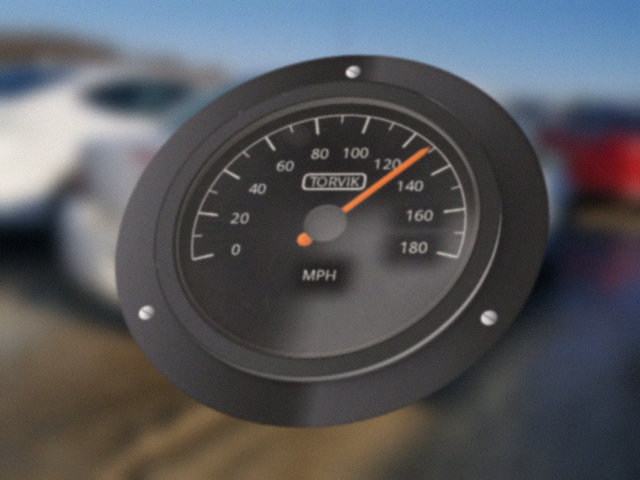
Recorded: 130 mph
